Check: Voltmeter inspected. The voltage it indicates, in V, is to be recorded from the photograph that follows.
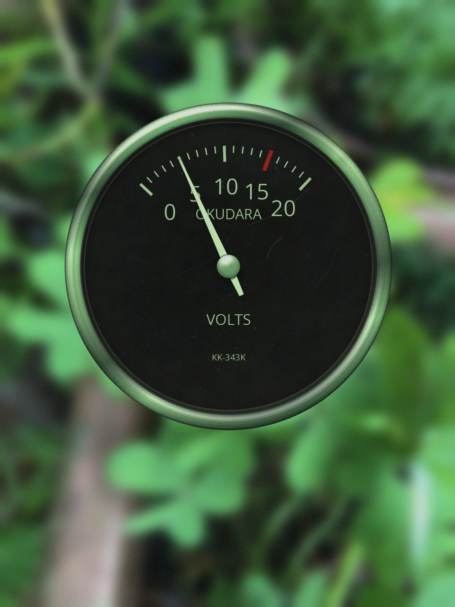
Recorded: 5 V
